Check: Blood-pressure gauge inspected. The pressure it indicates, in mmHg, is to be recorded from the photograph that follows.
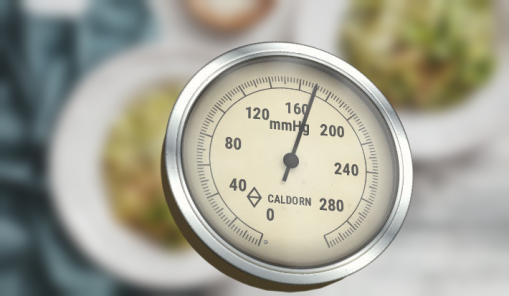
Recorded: 170 mmHg
